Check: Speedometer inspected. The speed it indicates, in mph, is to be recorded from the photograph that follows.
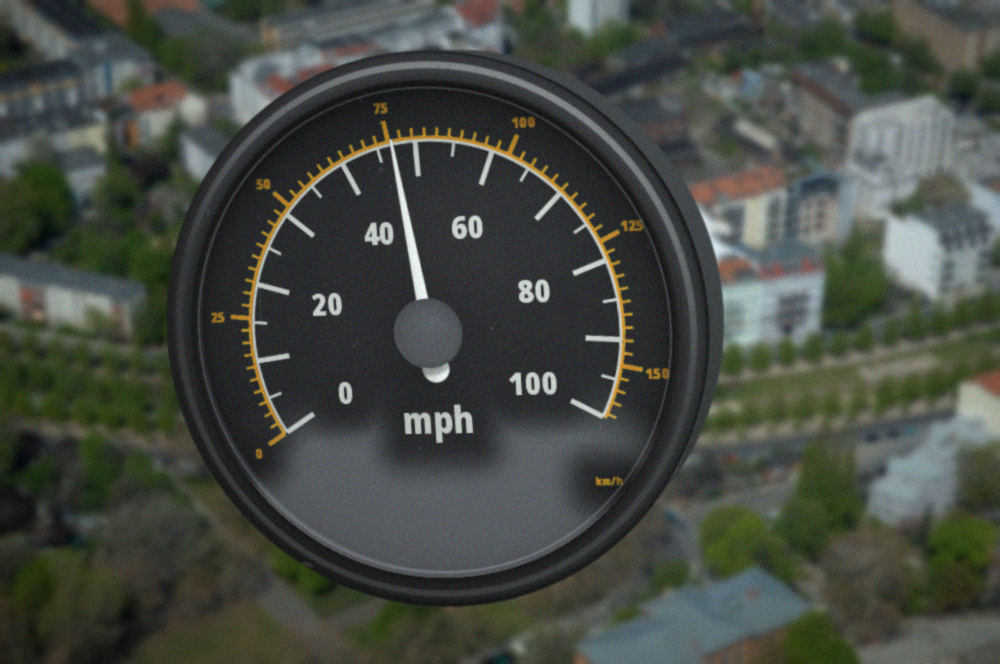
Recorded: 47.5 mph
